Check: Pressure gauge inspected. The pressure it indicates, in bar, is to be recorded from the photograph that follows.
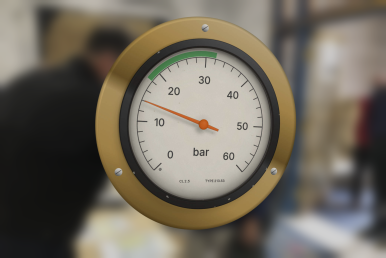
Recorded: 14 bar
